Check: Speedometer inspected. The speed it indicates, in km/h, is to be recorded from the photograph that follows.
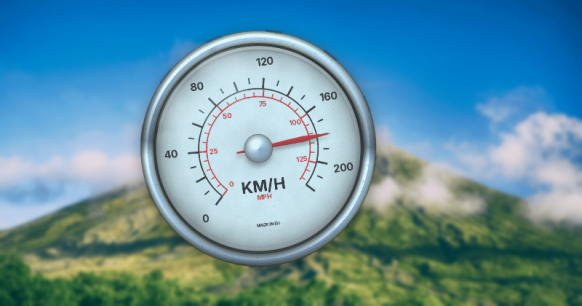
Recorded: 180 km/h
